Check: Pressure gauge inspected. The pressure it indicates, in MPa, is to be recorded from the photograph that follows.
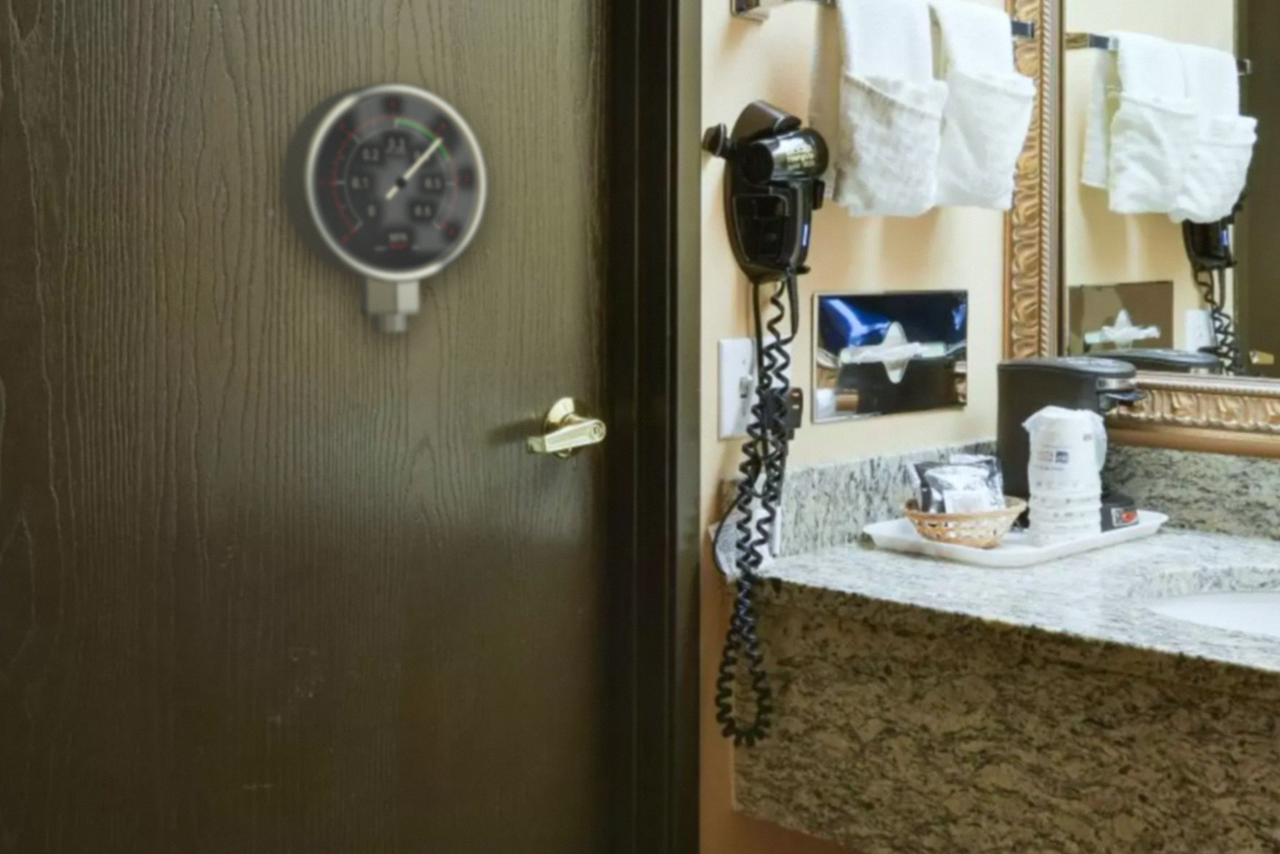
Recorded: 0.4 MPa
